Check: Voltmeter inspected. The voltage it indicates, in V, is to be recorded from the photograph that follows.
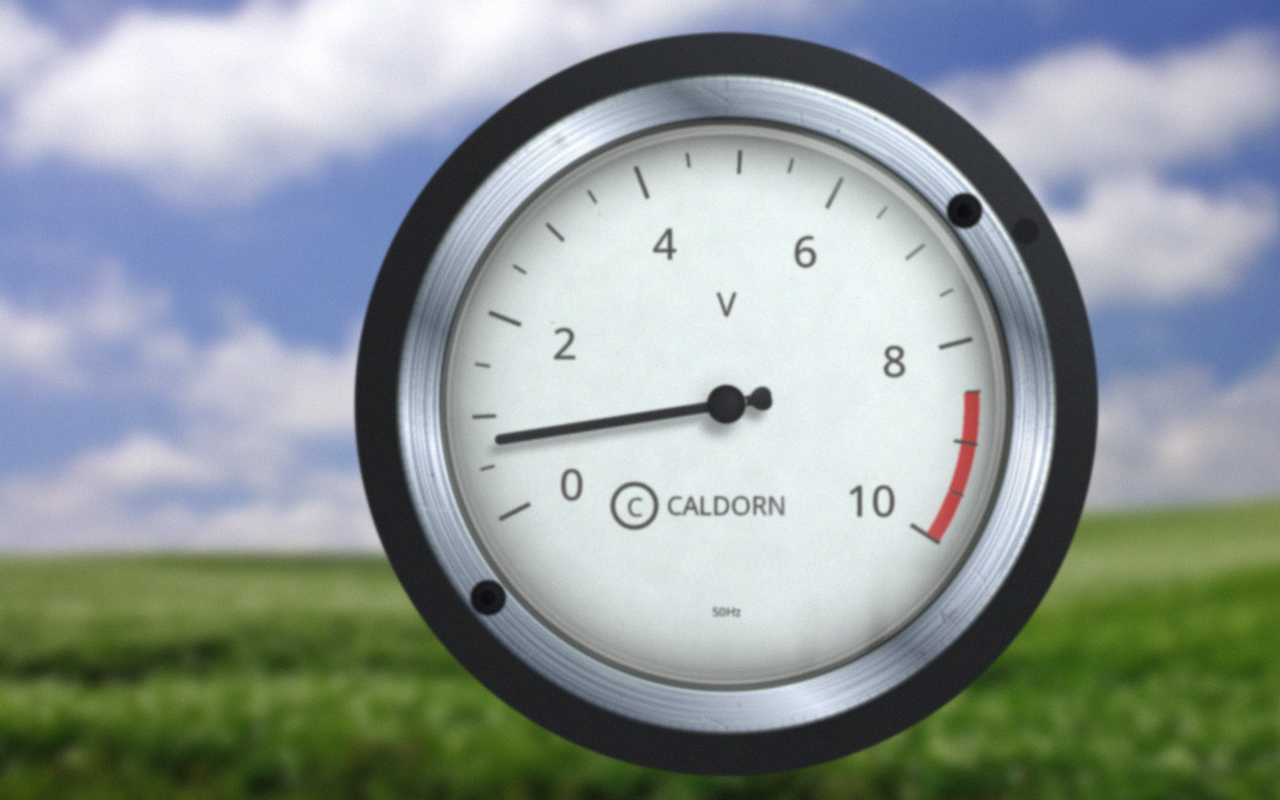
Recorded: 0.75 V
